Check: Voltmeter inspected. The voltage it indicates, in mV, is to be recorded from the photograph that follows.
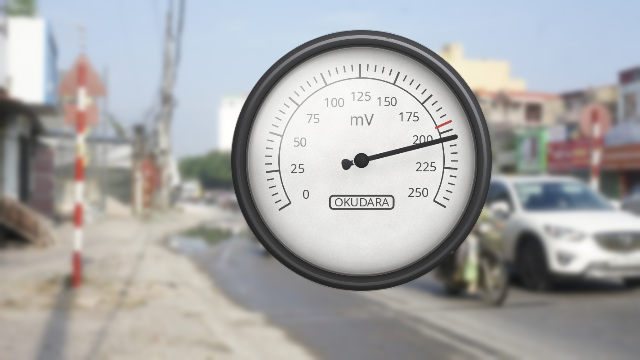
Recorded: 205 mV
